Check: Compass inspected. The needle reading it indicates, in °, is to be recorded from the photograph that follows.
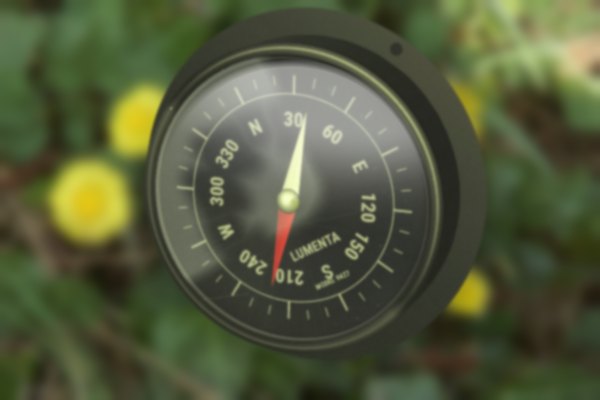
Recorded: 220 °
